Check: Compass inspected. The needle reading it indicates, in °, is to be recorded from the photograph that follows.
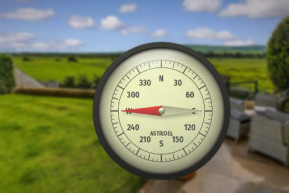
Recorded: 270 °
